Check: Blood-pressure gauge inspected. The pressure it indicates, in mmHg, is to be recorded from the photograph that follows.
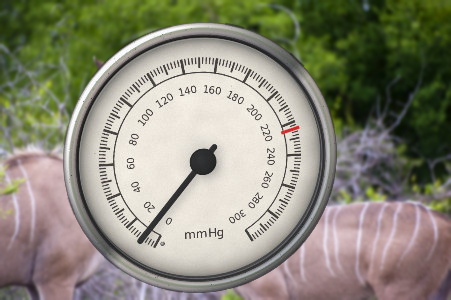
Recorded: 10 mmHg
